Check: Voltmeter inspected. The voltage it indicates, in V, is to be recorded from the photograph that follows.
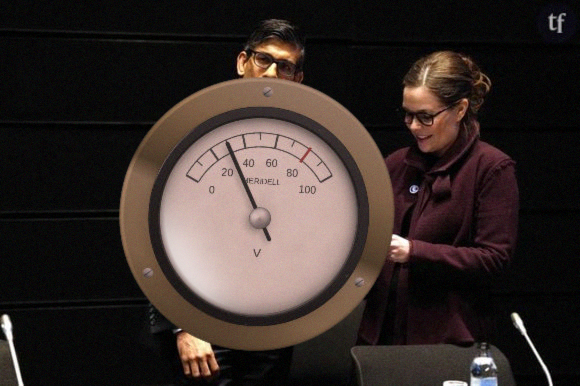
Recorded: 30 V
